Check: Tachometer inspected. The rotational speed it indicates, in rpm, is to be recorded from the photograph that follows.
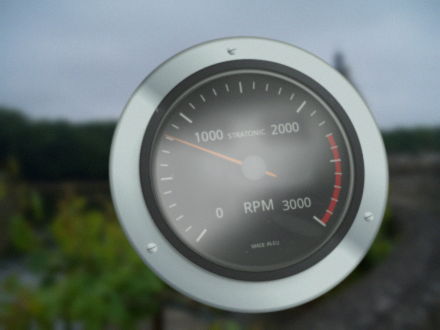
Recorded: 800 rpm
